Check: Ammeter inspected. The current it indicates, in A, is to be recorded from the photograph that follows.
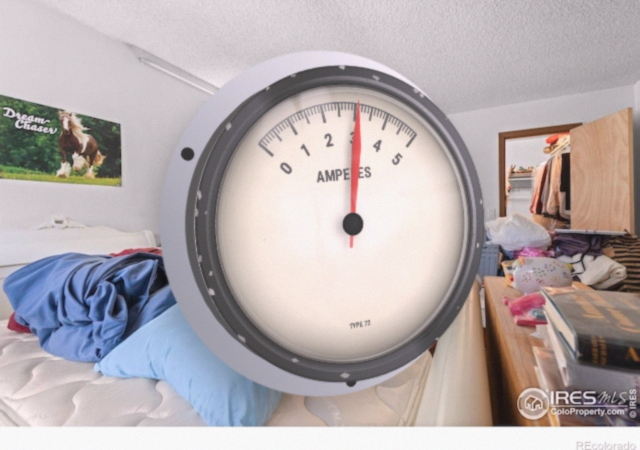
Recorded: 3 A
